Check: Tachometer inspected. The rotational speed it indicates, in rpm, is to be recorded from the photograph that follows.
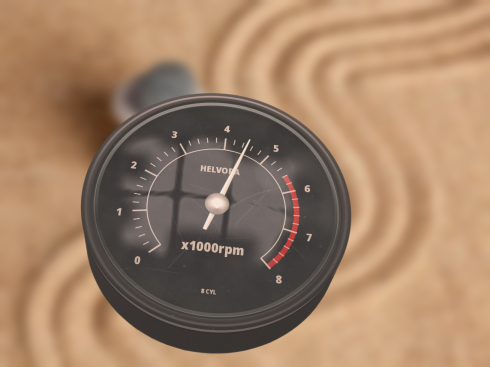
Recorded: 4500 rpm
